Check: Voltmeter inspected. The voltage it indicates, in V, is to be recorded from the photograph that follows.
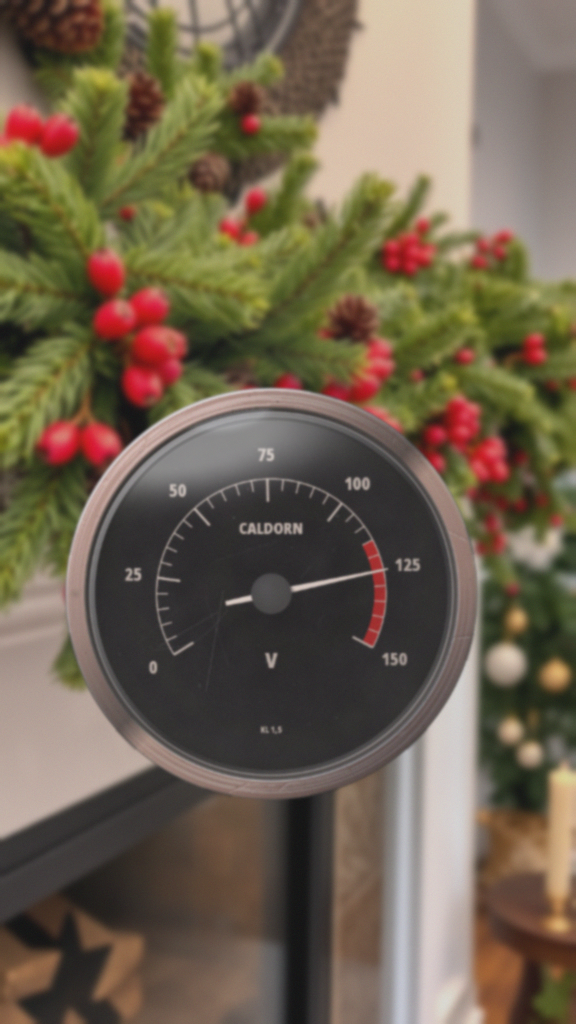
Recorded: 125 V
